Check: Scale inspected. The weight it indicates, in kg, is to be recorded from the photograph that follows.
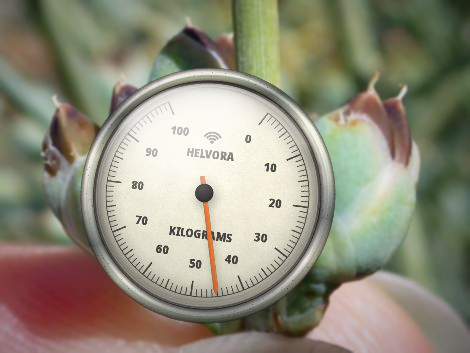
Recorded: 45 kg
